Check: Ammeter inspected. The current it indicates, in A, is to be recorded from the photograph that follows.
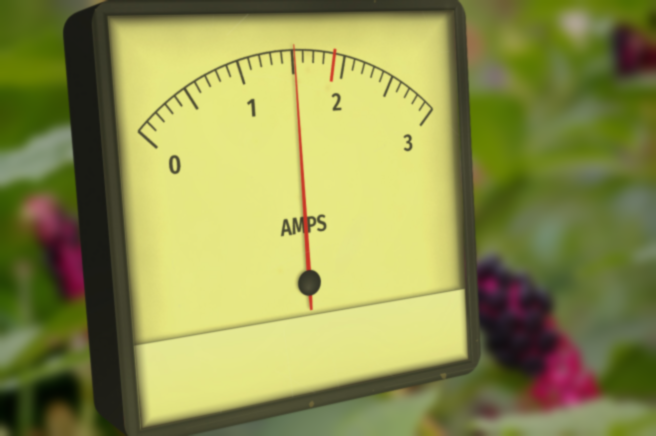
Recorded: 1.5 A
